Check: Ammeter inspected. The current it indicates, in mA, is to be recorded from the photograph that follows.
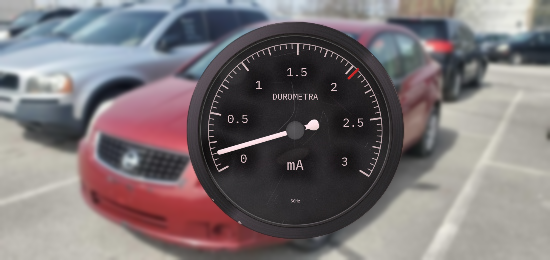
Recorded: 0.15 mA
